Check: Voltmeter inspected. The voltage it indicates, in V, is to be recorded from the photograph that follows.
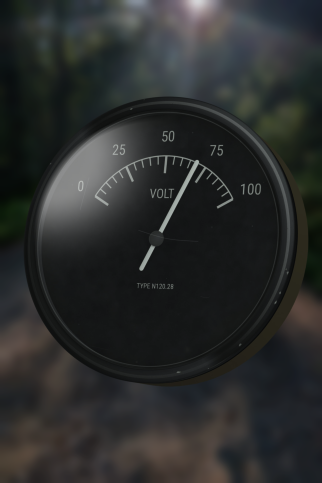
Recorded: 70 V
